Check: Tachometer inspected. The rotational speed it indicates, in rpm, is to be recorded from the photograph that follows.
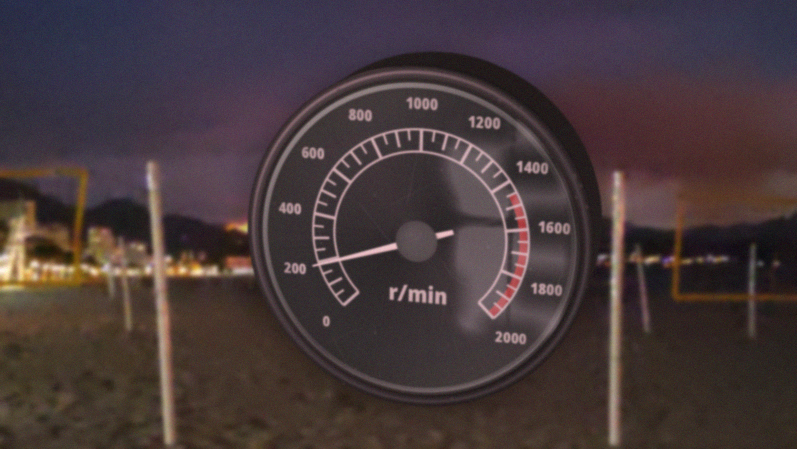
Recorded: 200 rpm
